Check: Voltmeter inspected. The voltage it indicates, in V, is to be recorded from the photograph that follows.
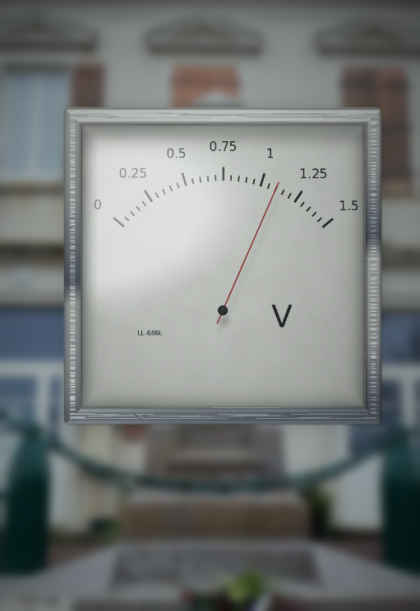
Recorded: 1.1 V
